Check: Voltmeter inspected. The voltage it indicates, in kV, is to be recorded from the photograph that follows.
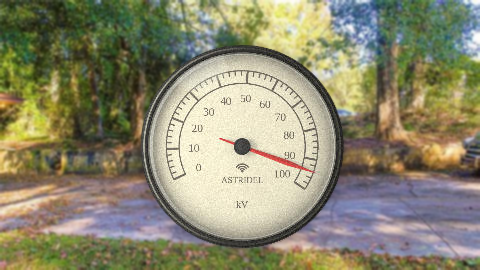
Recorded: 94 kV
